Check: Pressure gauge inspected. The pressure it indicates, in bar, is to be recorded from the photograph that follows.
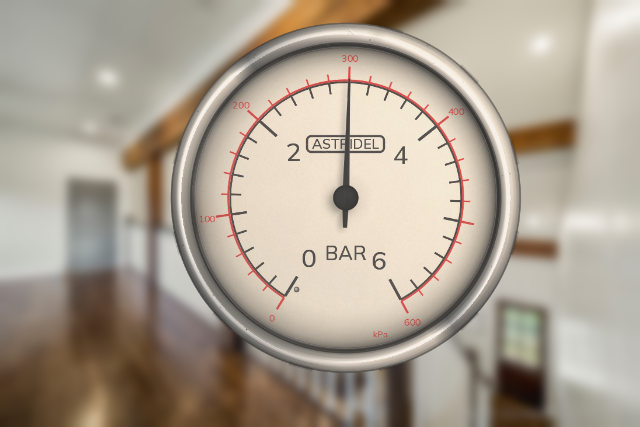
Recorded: 3 bar
